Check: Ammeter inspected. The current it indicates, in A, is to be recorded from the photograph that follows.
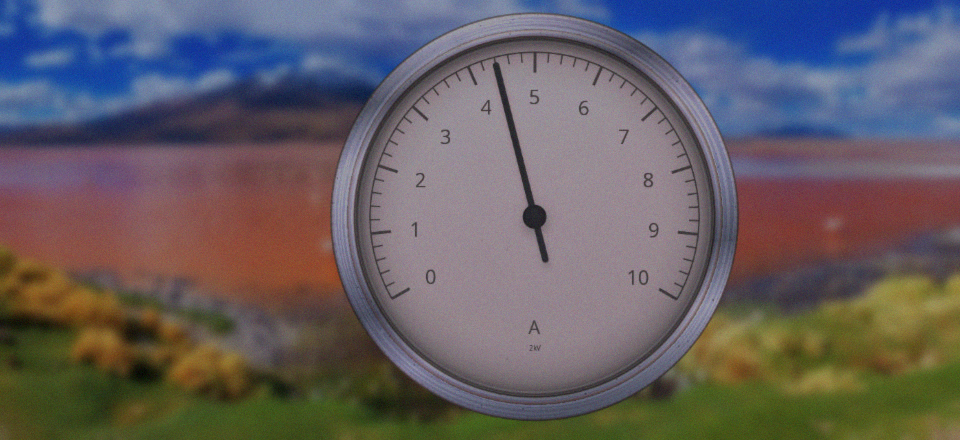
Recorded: 4.4 A
